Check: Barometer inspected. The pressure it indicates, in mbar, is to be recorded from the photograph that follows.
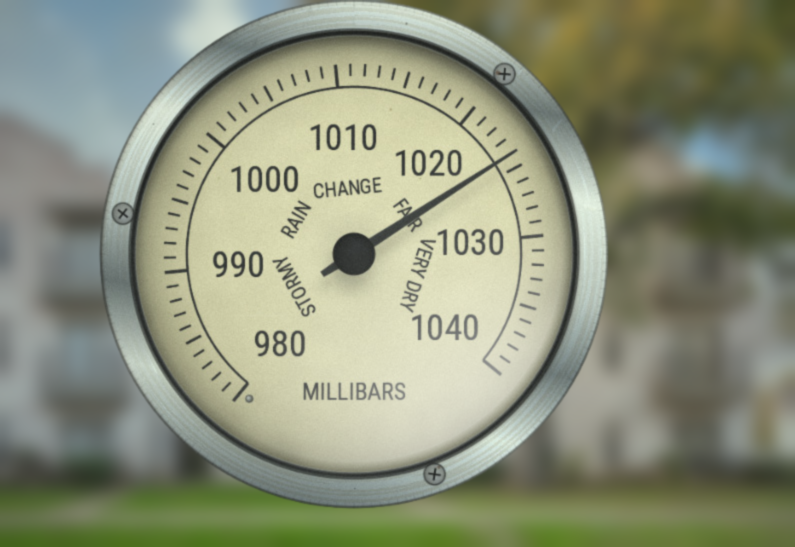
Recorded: 1024 mbar
